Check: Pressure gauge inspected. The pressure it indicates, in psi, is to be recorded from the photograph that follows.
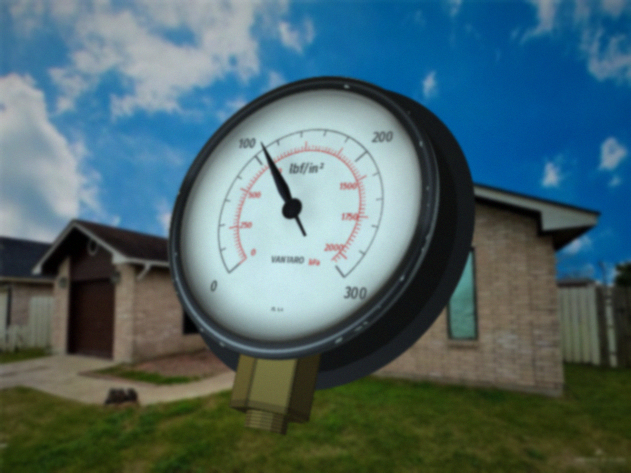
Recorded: 110 psi
